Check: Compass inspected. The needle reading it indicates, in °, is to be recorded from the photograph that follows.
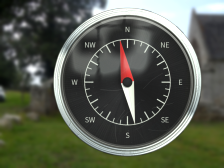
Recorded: 350 °
